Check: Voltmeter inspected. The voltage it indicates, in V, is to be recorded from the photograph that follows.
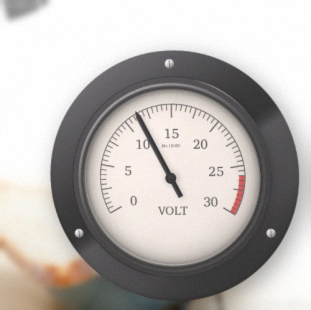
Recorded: 11.5 V
